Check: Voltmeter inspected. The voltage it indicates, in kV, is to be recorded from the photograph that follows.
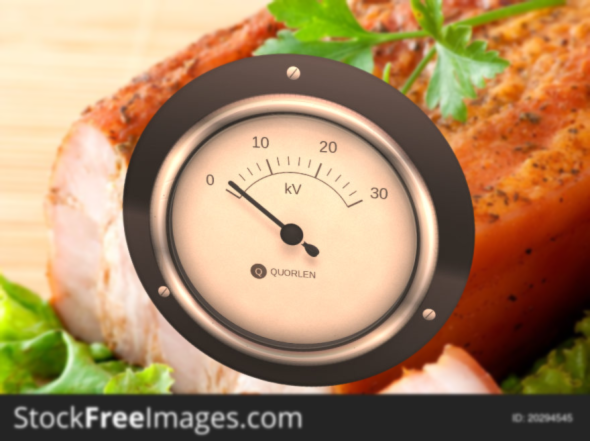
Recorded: 2 kV
